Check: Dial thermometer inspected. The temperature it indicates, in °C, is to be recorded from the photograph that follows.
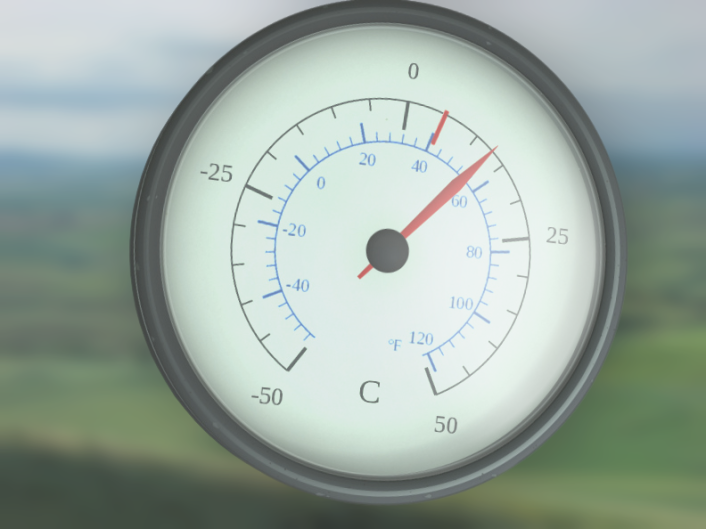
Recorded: 12.5 °C
